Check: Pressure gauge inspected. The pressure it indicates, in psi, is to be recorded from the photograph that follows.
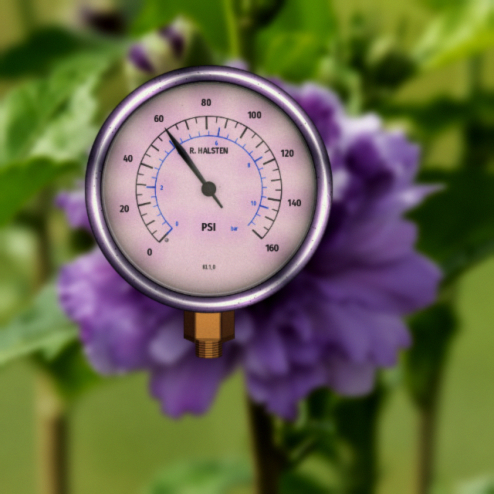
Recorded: 60 psi
